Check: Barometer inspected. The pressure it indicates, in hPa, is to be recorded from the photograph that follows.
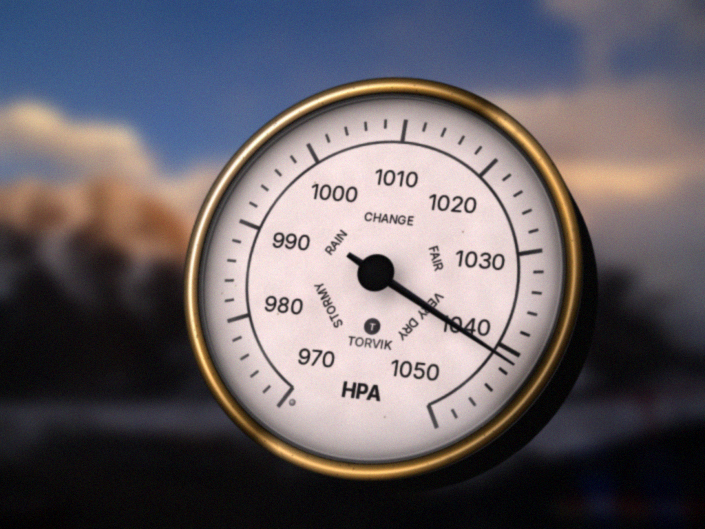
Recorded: 1041 hPa
